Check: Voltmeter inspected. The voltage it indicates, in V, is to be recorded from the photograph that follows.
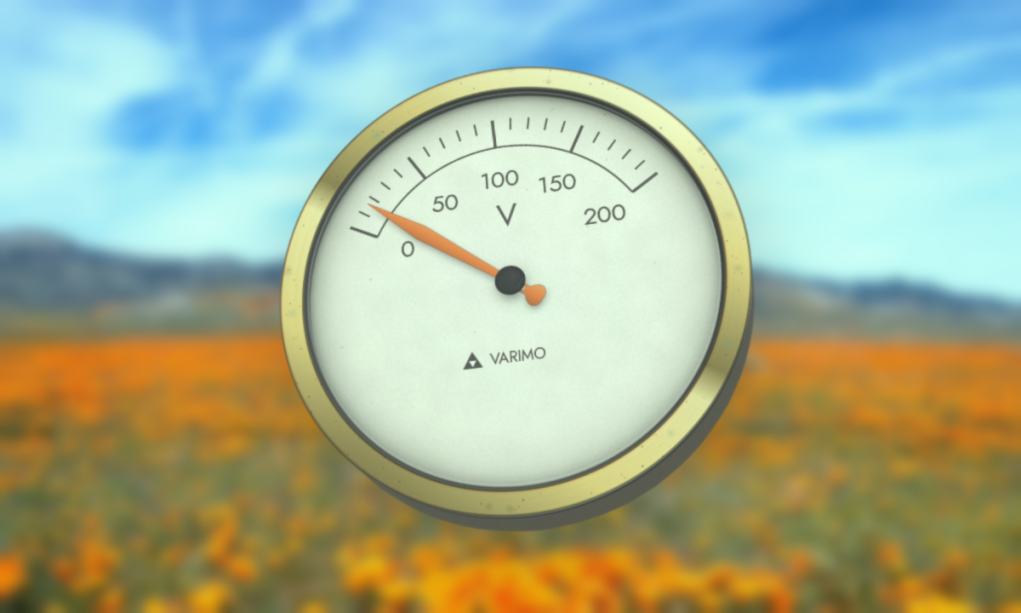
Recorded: 15 V
